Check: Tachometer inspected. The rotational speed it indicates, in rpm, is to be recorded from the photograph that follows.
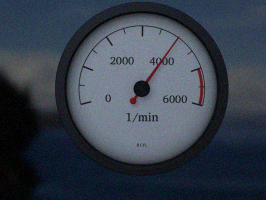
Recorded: 4000 rpm
